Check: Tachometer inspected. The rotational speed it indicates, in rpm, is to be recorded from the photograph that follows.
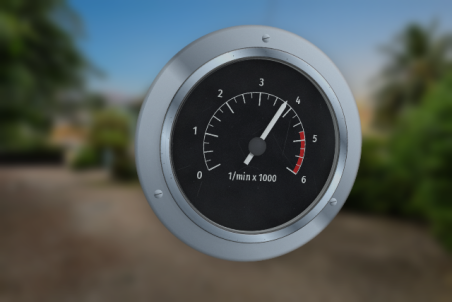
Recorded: 3750 rpm
